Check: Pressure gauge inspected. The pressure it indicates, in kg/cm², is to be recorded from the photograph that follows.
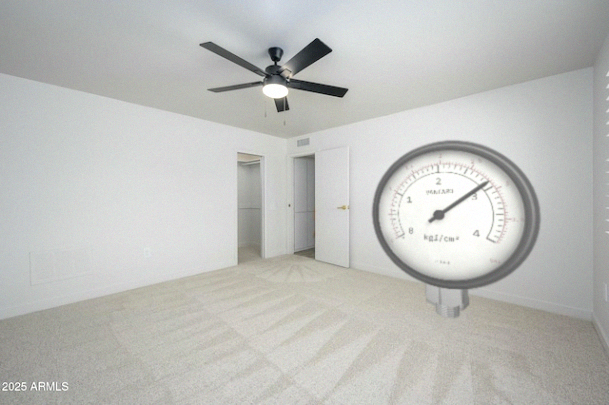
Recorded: 2.9 kg/cm²
